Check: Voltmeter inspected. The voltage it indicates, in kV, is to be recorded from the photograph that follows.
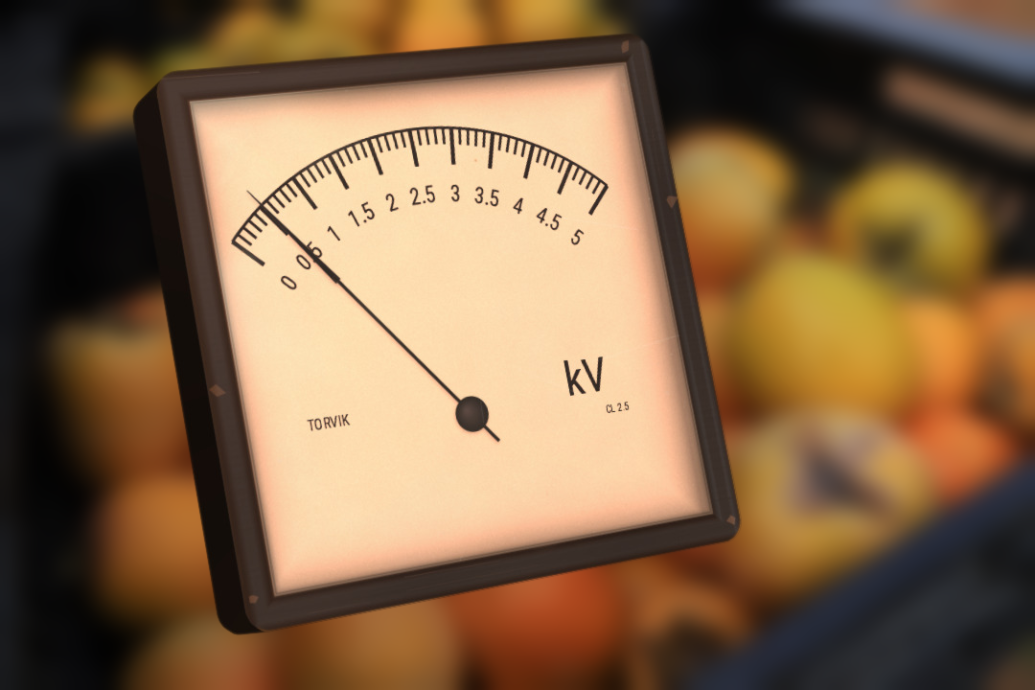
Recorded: 0.5 kV
